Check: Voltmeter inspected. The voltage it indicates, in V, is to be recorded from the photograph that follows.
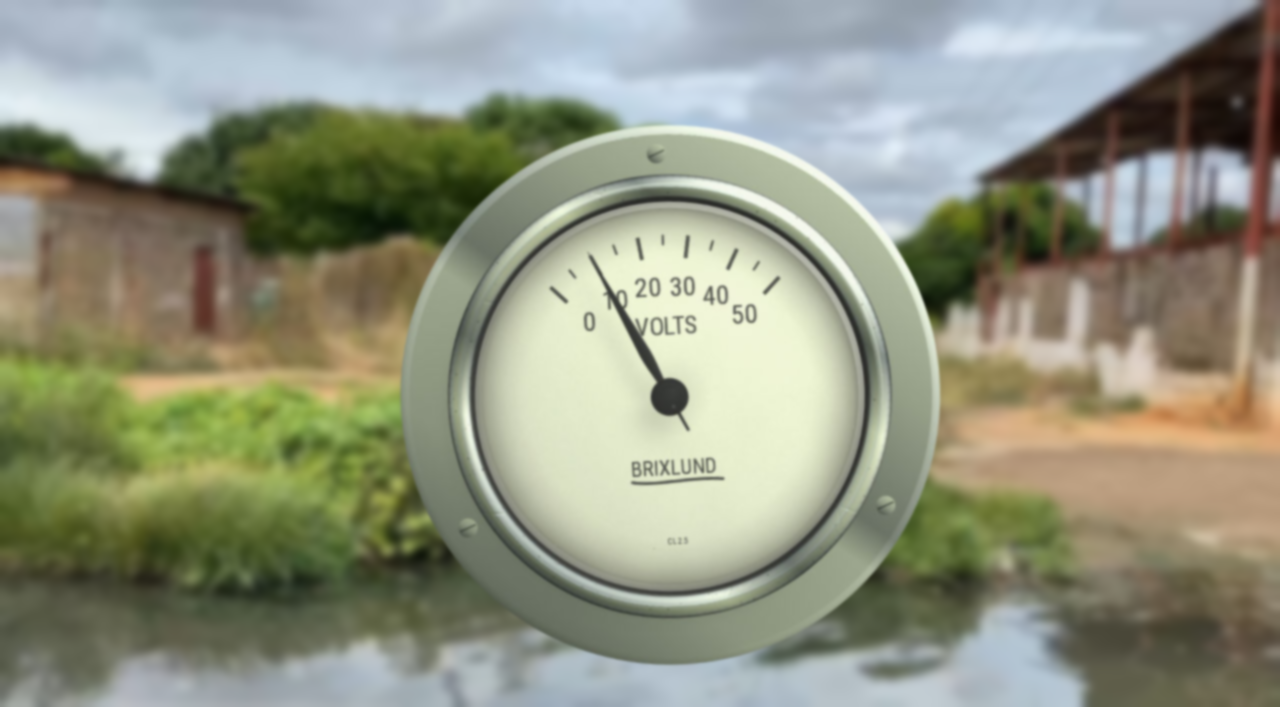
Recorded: 10 V
